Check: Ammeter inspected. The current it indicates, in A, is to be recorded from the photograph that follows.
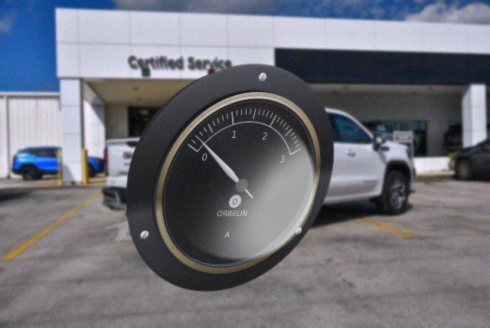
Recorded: 0.2 A
